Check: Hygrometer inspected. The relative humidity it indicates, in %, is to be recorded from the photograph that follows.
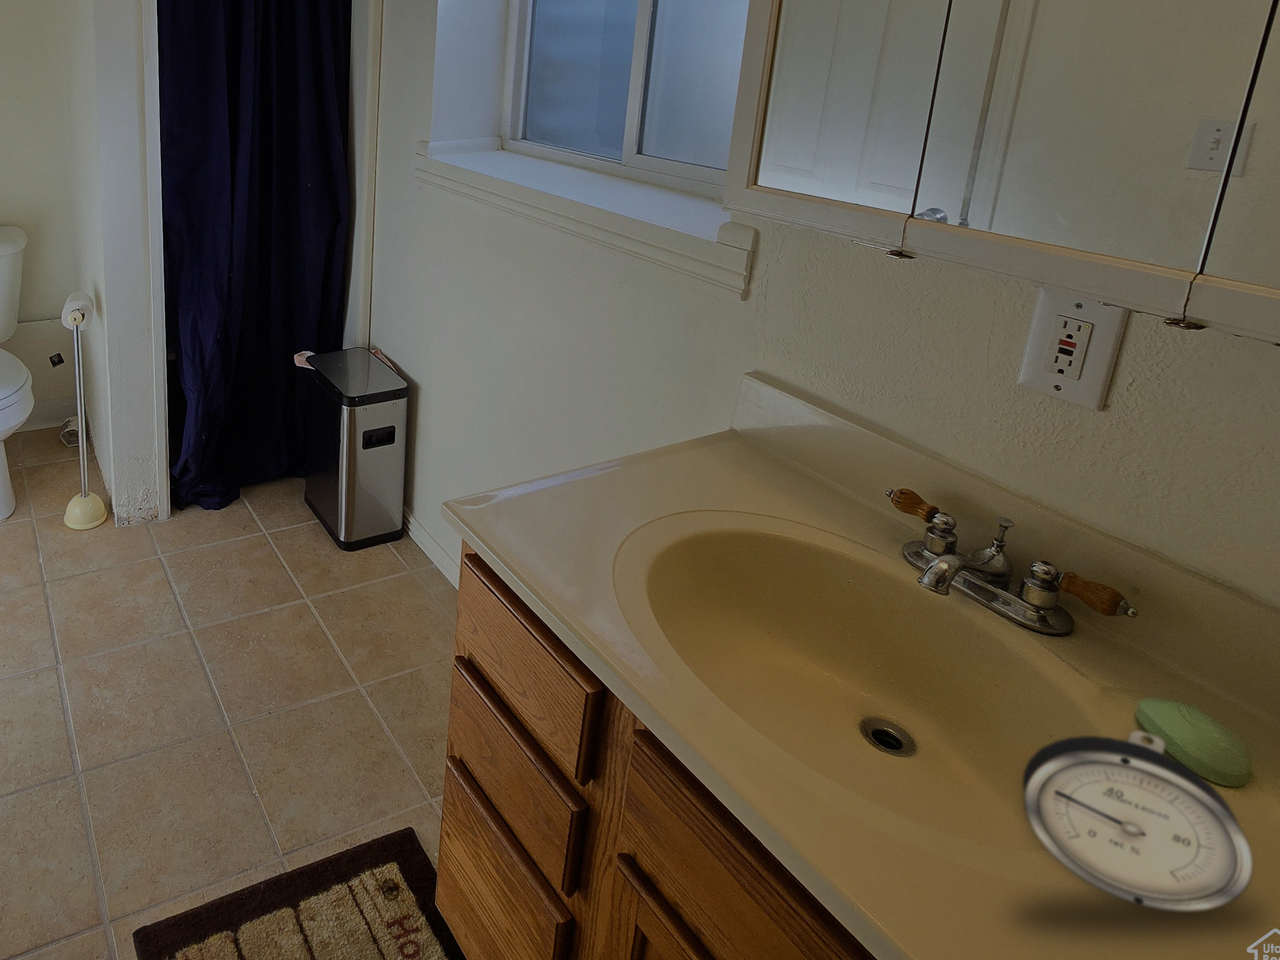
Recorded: 20 %
